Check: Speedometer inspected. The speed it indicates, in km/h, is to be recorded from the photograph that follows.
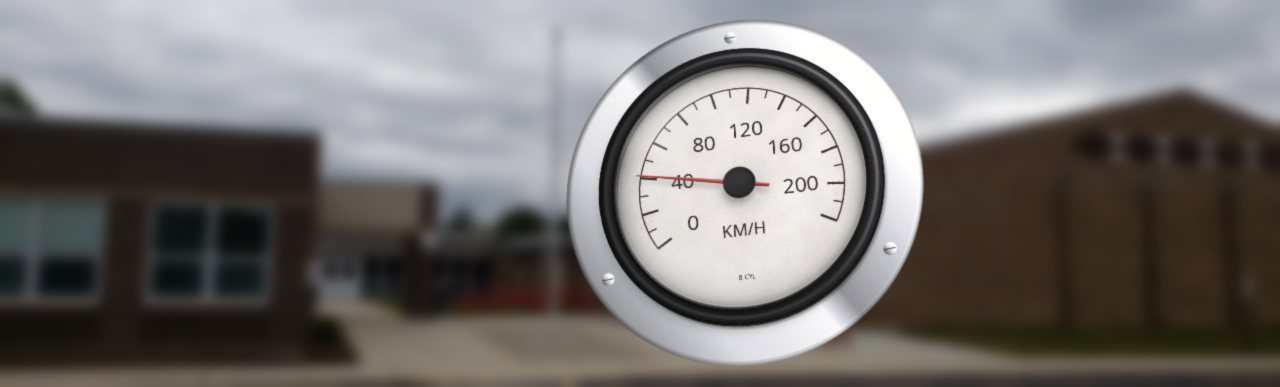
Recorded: 40 km/h
